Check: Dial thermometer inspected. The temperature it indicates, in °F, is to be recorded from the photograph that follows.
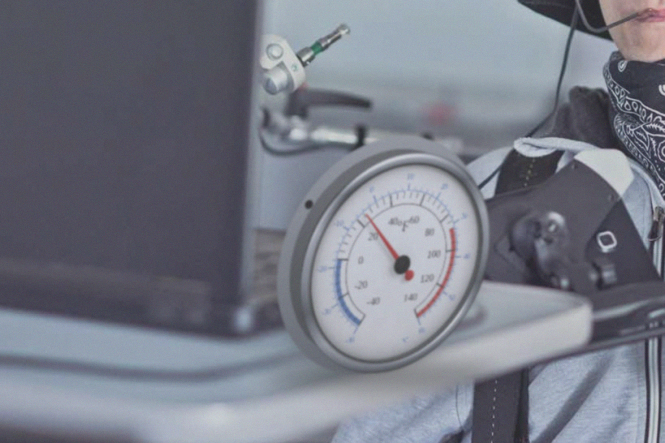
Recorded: 24 °F
